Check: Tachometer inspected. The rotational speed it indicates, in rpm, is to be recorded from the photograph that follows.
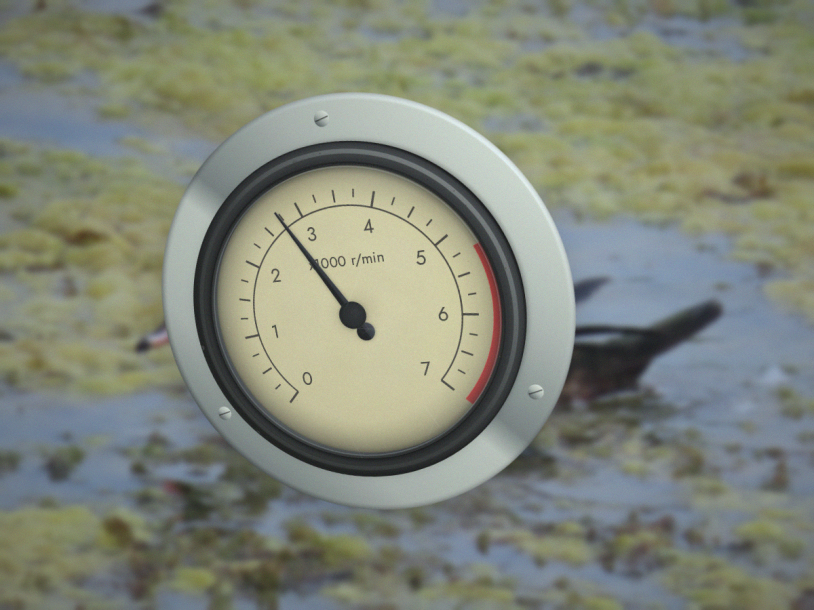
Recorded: 2750 rpm
